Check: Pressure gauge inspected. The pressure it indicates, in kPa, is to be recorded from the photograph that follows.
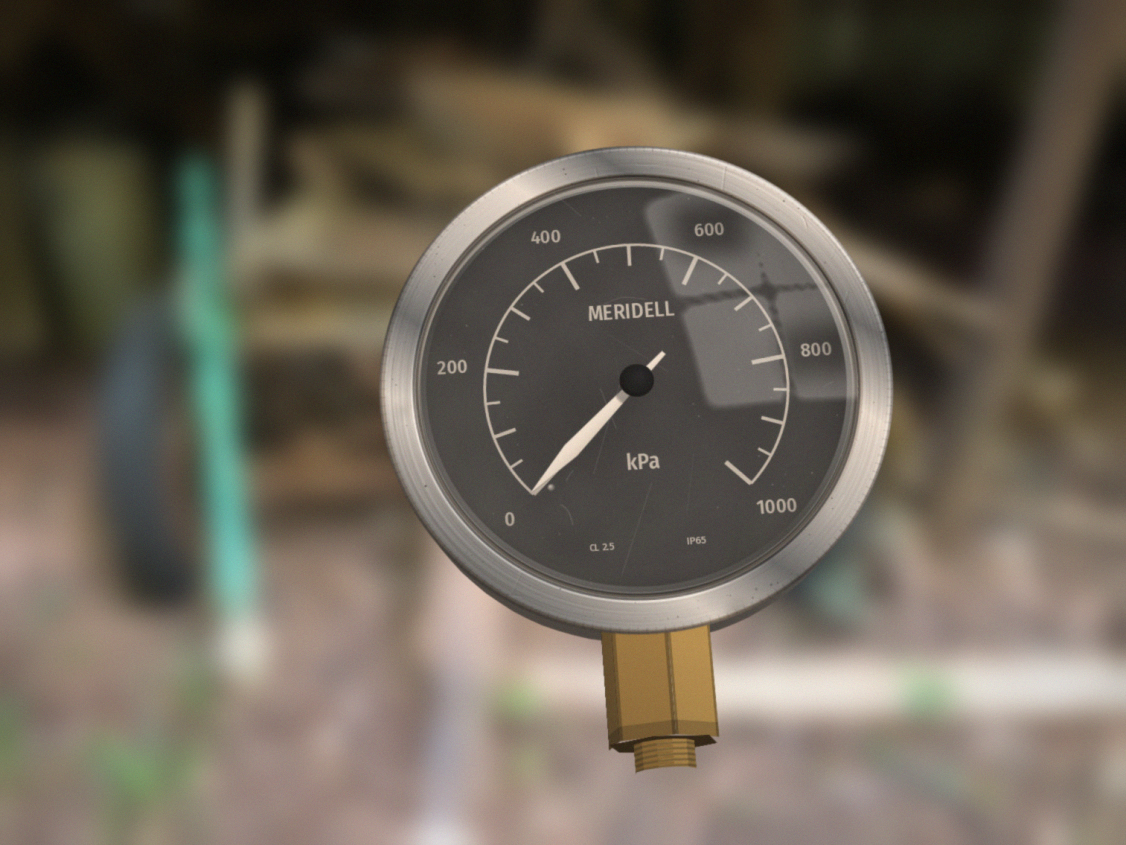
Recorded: 0 kPa
